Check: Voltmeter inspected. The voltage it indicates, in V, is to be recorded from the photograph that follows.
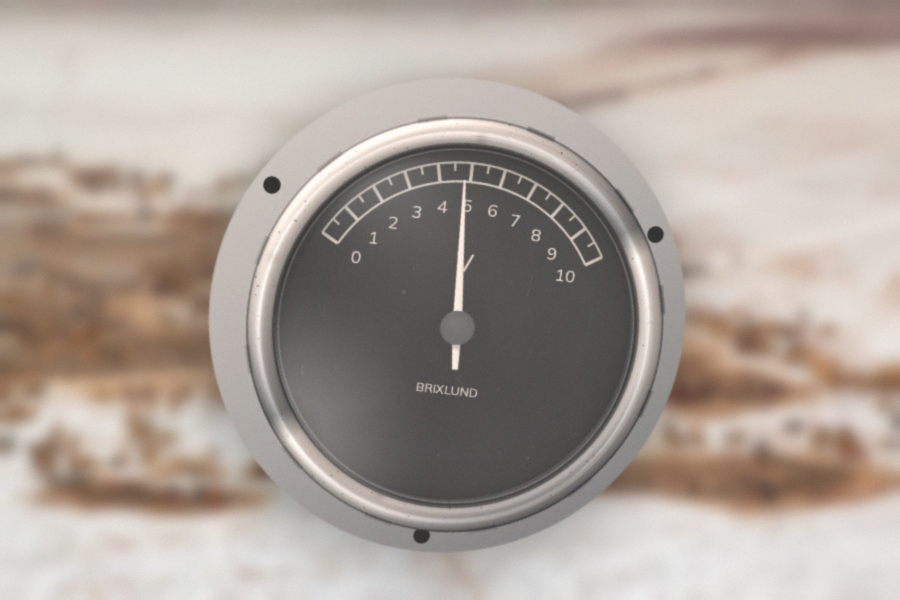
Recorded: 4.75 V
